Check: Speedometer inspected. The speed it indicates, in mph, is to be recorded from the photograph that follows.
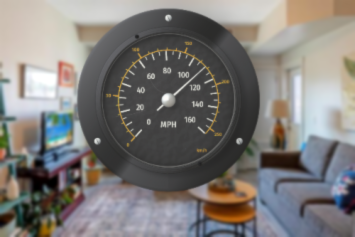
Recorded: 110 mph
